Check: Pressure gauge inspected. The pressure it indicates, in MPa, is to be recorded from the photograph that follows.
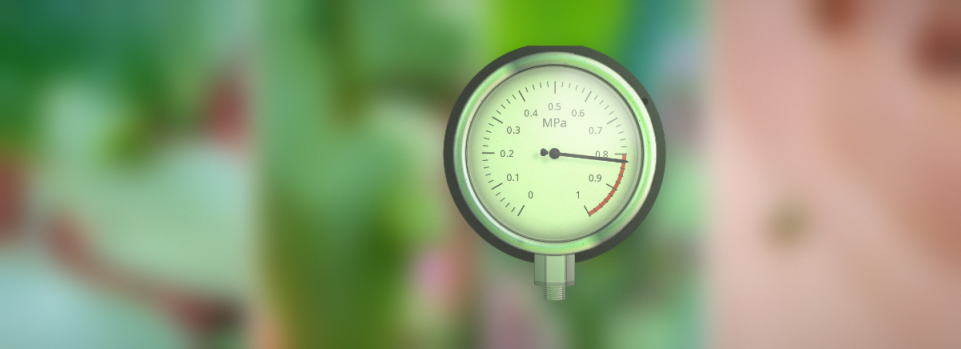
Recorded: 0.82 MPa
